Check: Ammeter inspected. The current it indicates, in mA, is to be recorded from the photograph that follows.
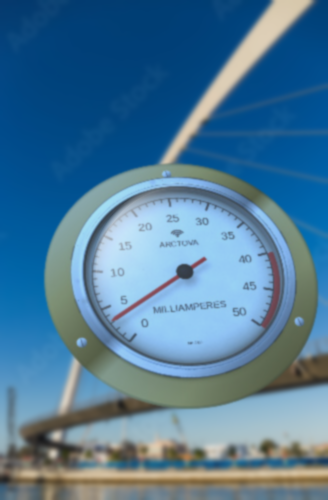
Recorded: 3 mA
